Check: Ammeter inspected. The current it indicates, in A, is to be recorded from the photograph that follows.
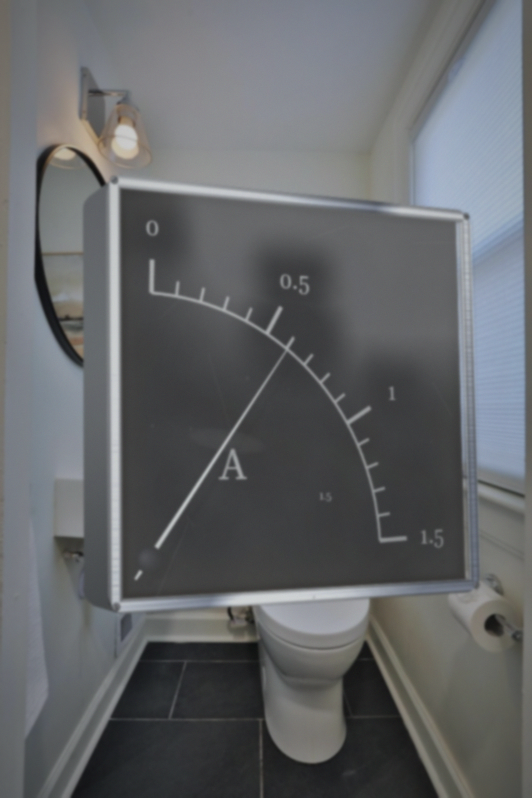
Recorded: 0.6 A
